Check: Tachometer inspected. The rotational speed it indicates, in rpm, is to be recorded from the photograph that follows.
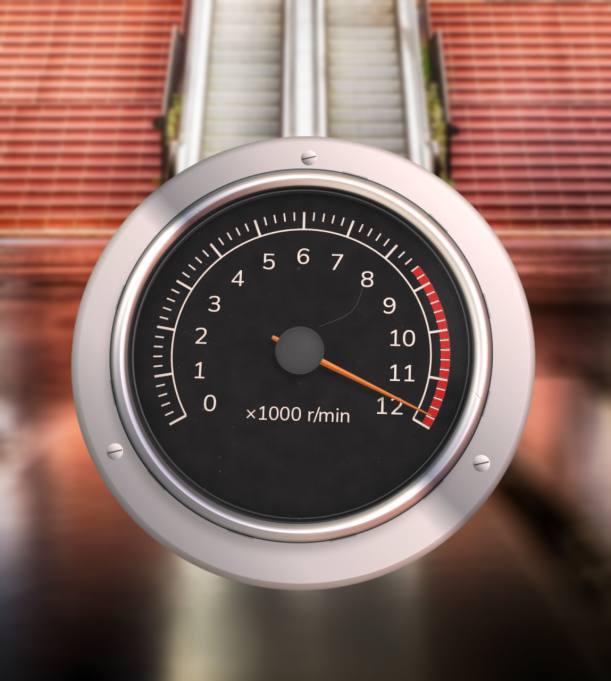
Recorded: 11800 rpm
